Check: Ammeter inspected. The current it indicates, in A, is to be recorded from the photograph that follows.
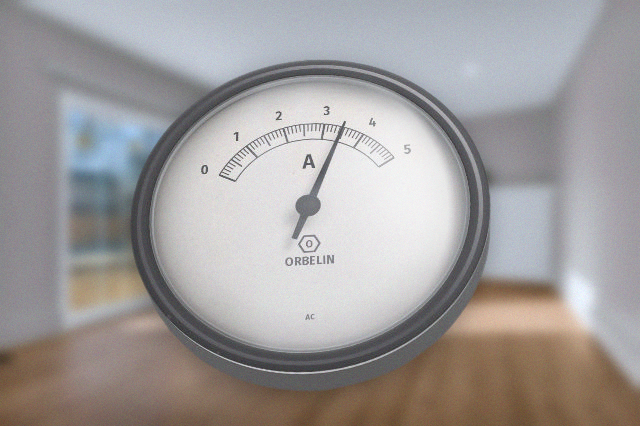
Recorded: 3.5 A
